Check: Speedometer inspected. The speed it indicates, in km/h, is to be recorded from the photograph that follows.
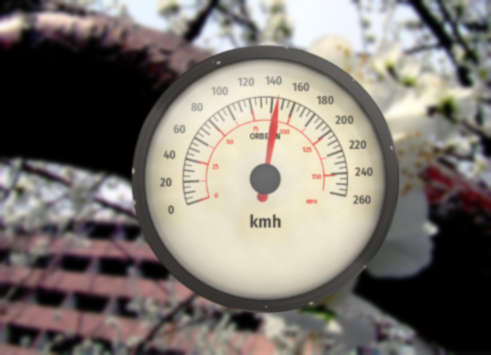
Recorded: 145 km/h
